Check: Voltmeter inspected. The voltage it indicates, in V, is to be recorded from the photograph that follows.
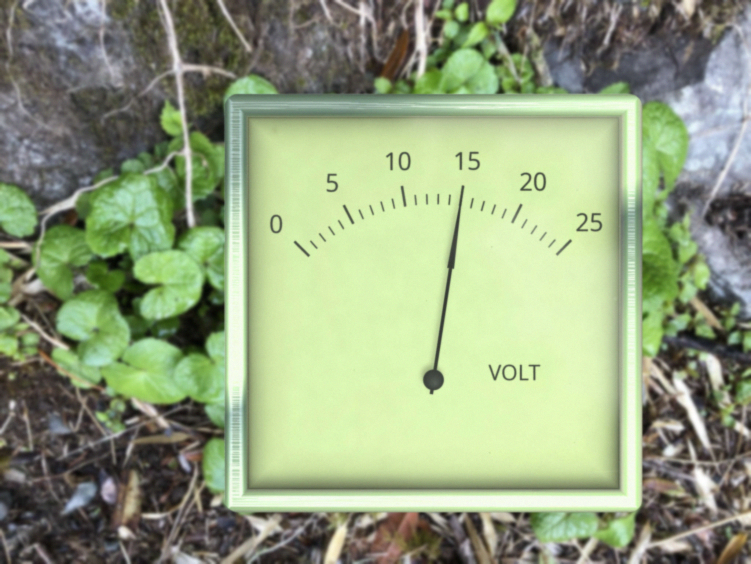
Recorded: 15 V
